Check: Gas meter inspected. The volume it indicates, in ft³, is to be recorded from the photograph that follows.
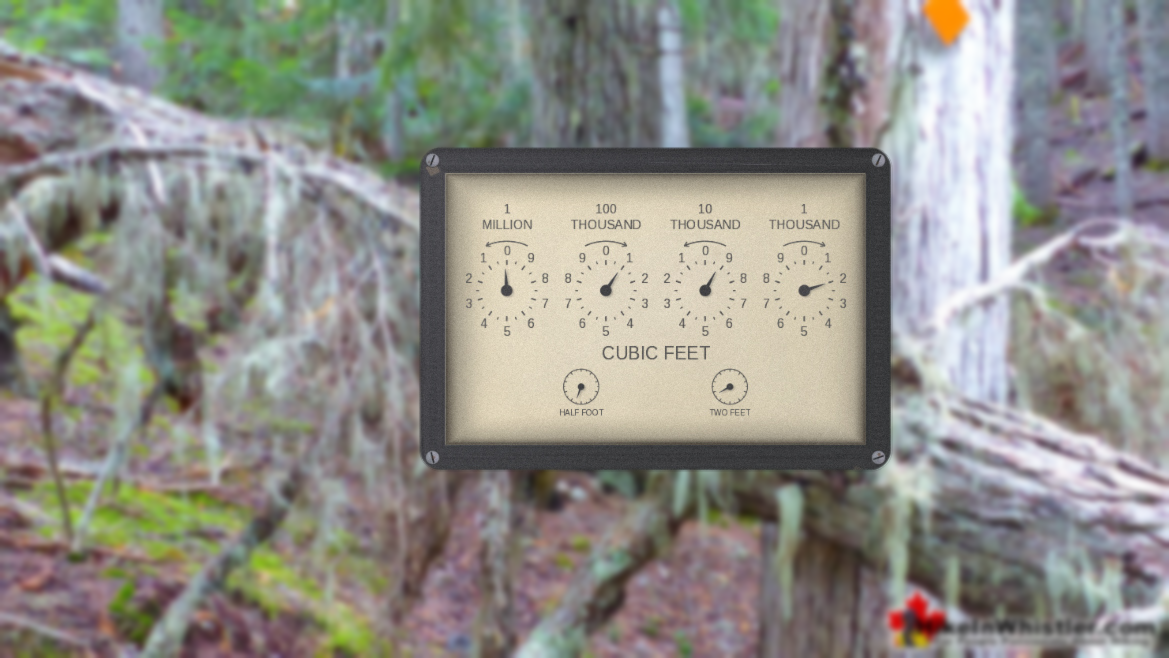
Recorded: 9200 ft³
